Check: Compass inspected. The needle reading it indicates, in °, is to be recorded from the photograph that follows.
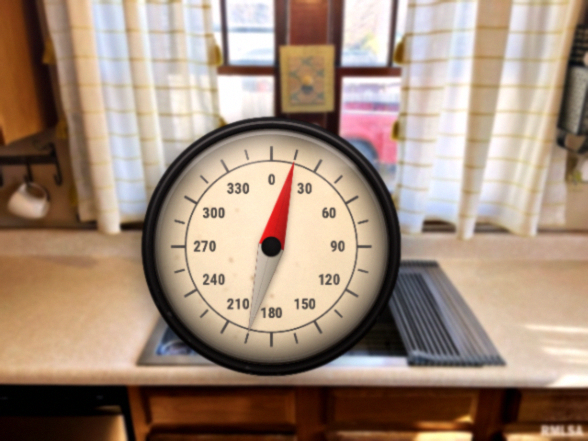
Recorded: 15 °
